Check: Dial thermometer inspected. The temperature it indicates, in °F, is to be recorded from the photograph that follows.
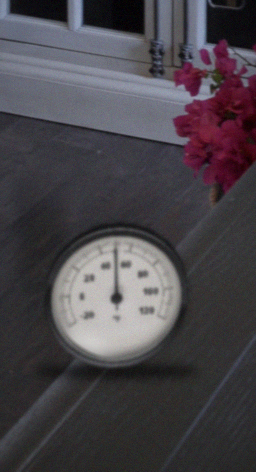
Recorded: 50 °F
